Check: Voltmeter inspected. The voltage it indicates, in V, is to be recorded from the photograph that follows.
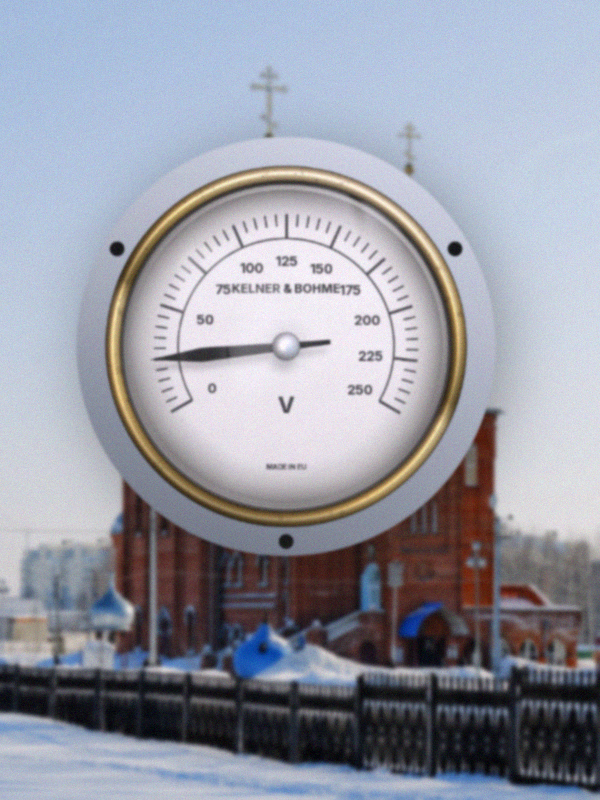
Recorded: 25 V
